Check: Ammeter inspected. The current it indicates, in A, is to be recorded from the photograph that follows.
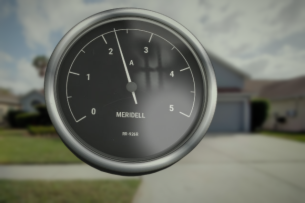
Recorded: 2.25 A
